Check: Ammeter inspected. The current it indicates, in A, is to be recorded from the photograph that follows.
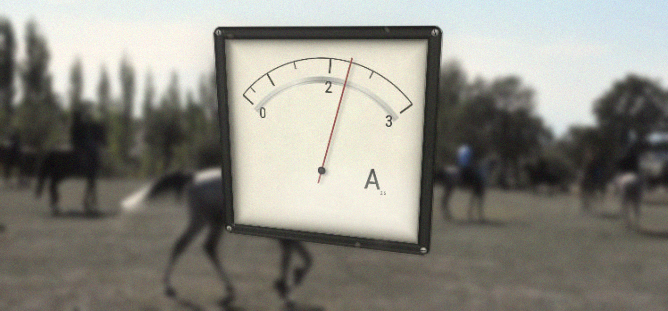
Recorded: 2.25 A
